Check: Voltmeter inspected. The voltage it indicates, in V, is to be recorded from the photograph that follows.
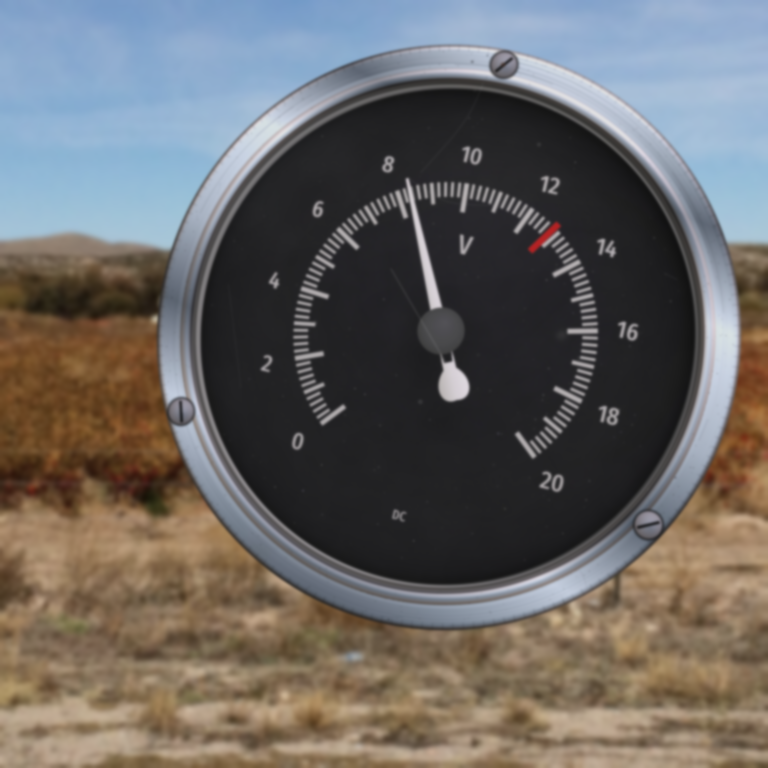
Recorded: 8.4 V
